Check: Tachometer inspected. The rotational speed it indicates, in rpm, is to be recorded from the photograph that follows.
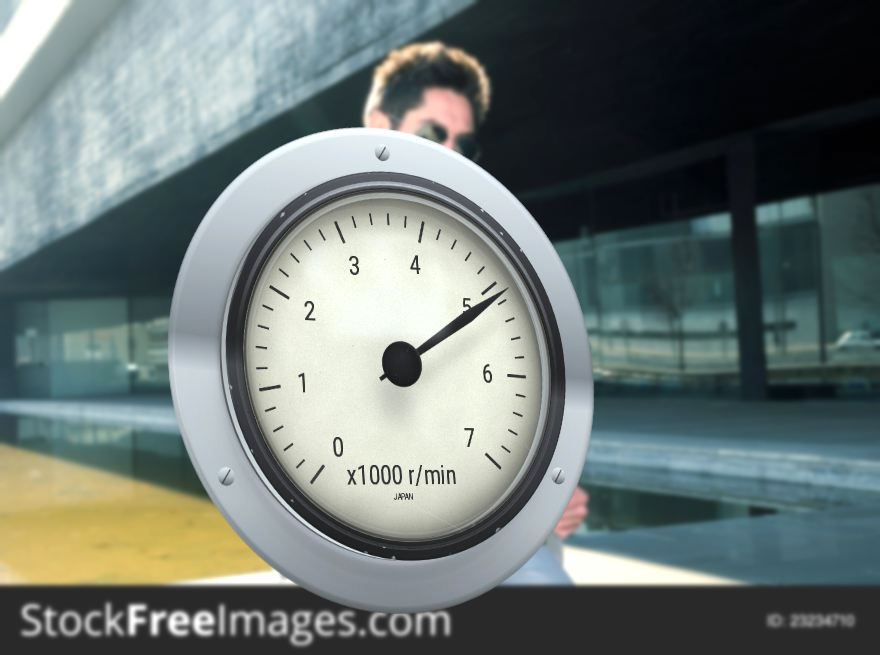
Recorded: 5100 rpm
